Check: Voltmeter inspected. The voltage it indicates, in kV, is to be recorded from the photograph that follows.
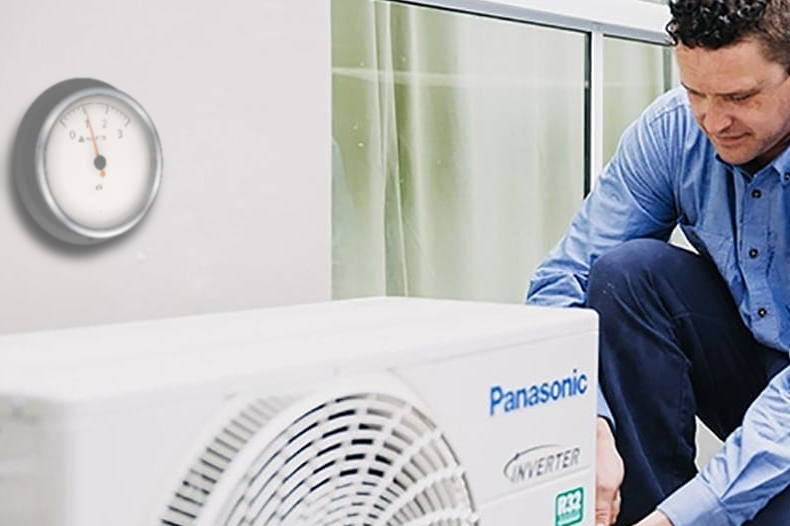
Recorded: 1 kV
